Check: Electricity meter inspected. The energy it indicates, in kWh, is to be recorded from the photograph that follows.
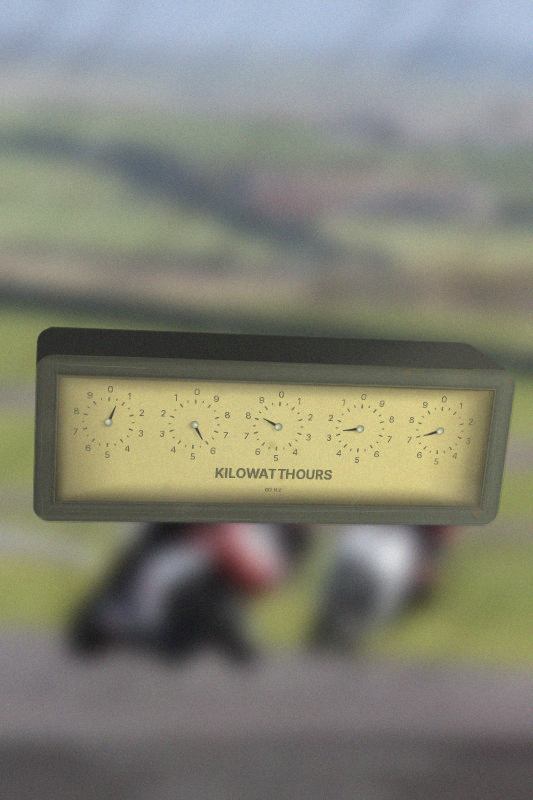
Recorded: 5827 kWh
